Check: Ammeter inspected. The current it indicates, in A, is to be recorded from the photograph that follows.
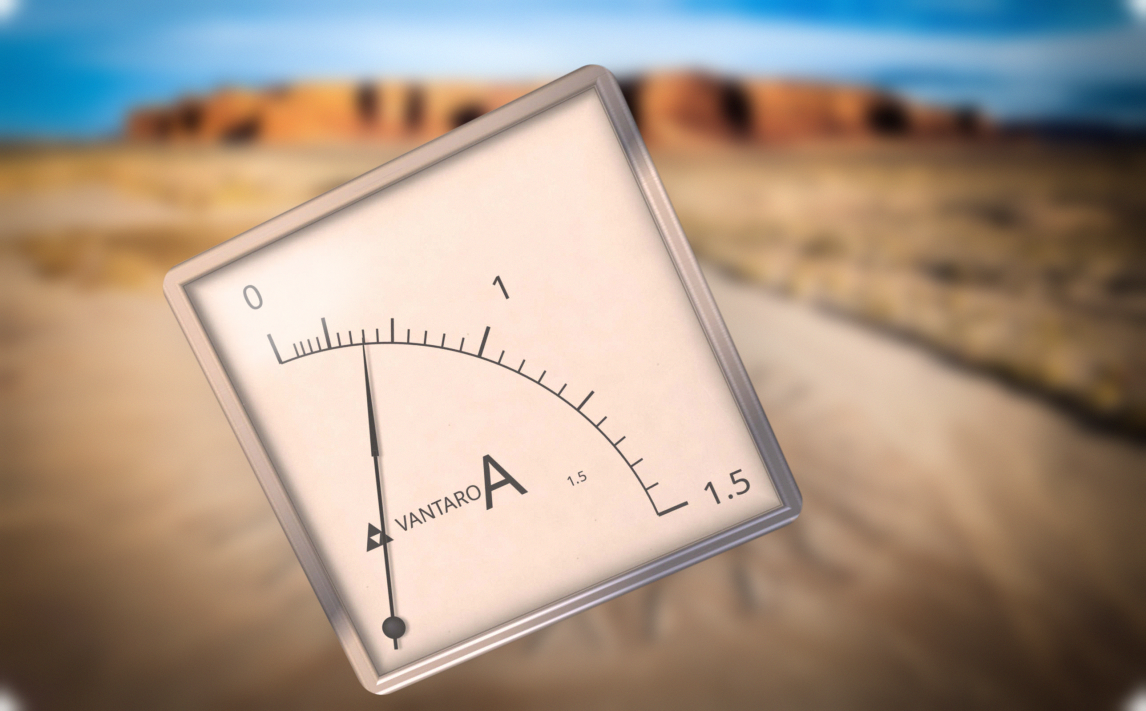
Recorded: 0.65 A
